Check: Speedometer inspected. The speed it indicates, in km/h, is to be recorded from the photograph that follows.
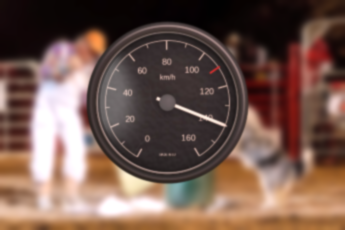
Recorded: 140 km/h
